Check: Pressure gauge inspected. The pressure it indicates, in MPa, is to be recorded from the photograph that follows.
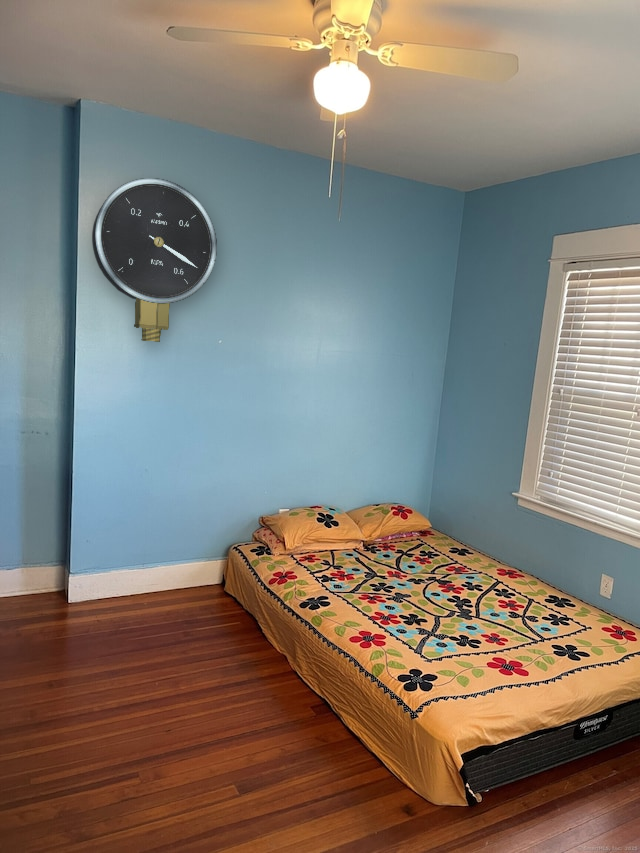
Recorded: 0.55 MPa
